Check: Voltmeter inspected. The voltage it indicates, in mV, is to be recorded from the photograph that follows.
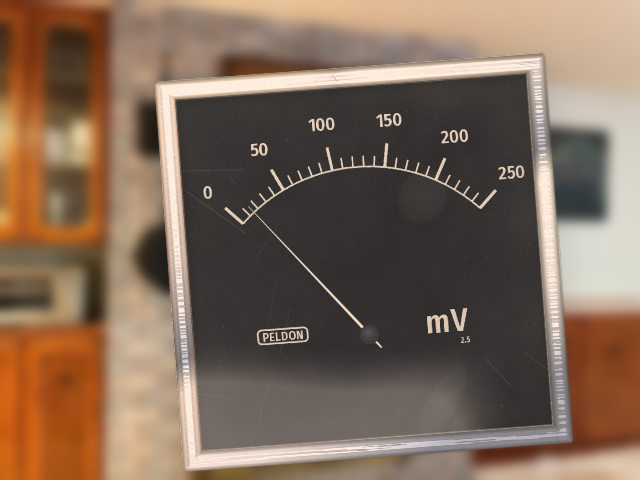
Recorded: 15 mV
